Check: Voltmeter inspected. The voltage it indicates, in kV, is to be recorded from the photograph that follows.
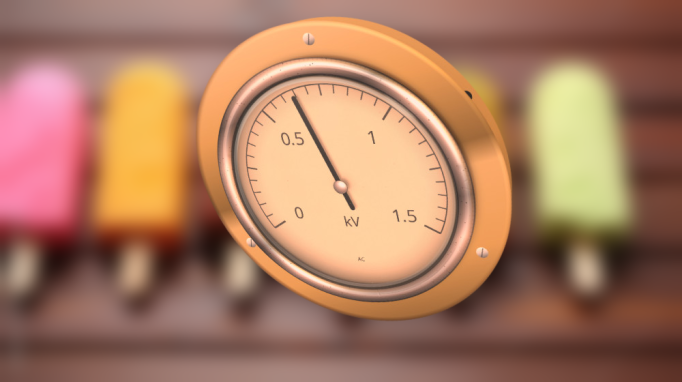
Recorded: 0.65 kV
